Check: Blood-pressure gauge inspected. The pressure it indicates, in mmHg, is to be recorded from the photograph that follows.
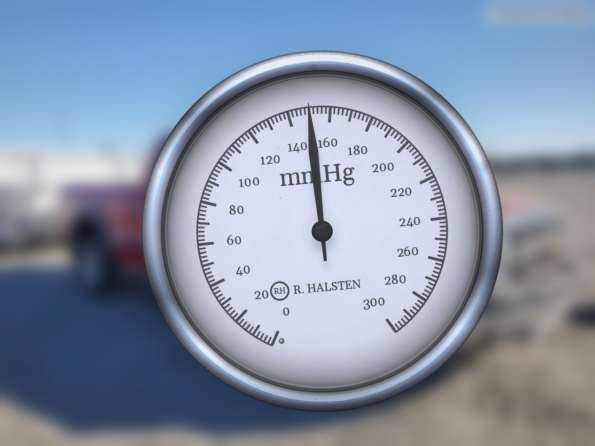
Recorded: 150 mmHg
